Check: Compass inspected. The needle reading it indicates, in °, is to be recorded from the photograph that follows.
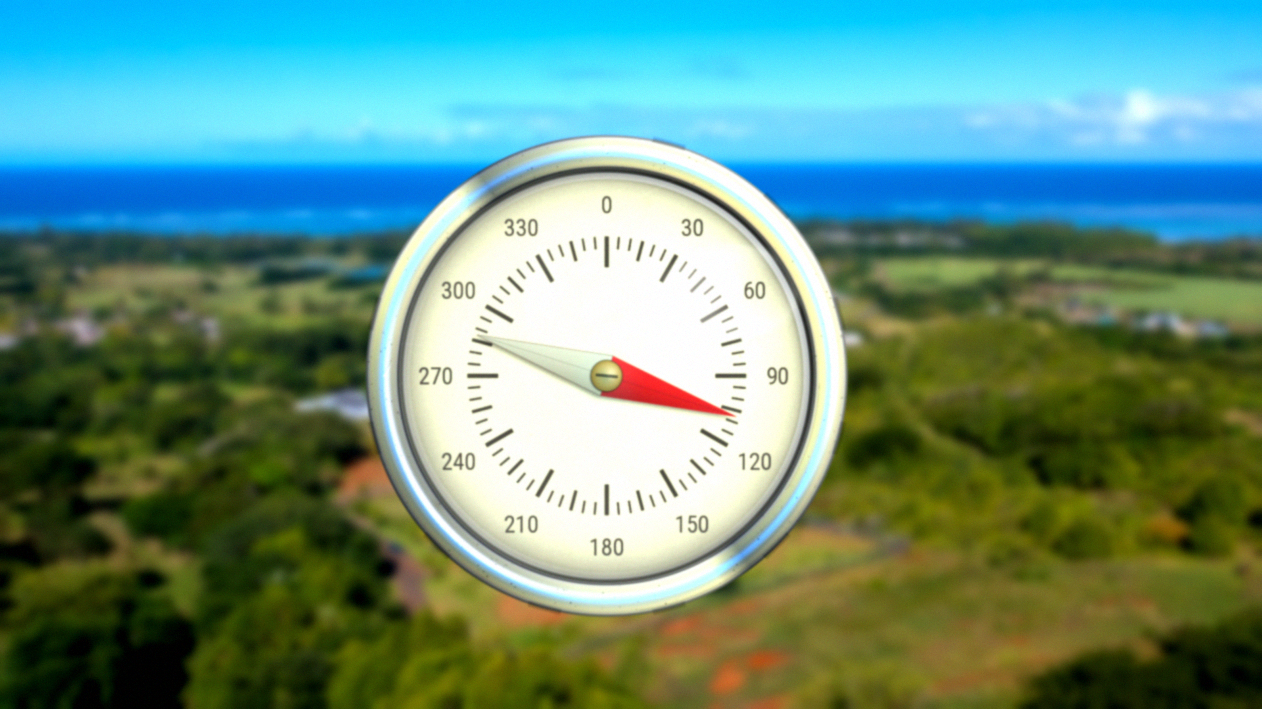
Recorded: 107.5 °
